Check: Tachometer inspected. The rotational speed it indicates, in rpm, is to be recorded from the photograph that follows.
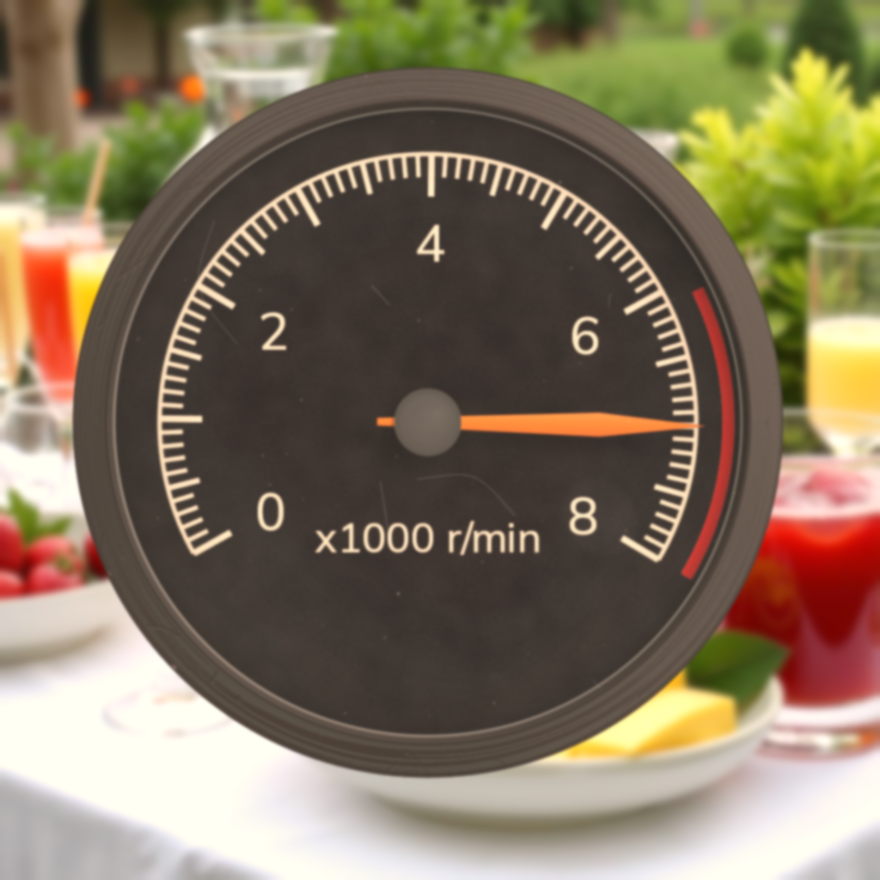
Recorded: 7000 rpm
